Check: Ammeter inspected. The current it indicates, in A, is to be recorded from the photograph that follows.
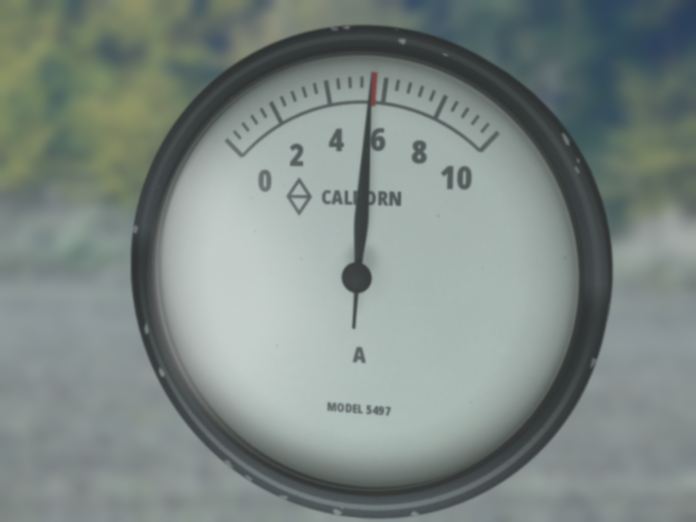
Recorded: 5.6 A
